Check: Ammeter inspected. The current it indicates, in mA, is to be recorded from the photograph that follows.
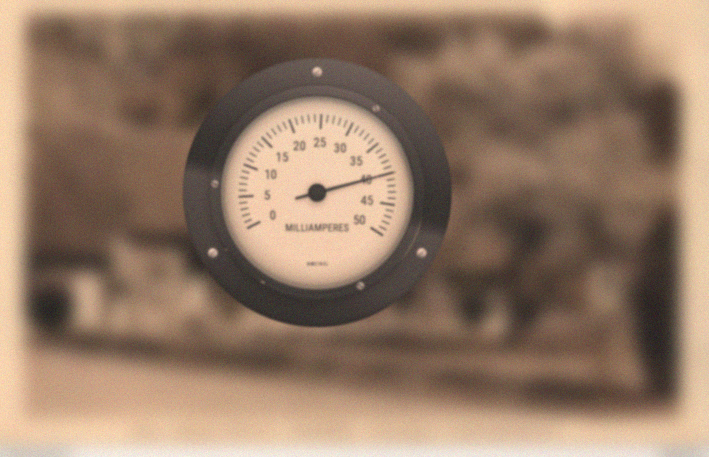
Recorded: 40 mA
